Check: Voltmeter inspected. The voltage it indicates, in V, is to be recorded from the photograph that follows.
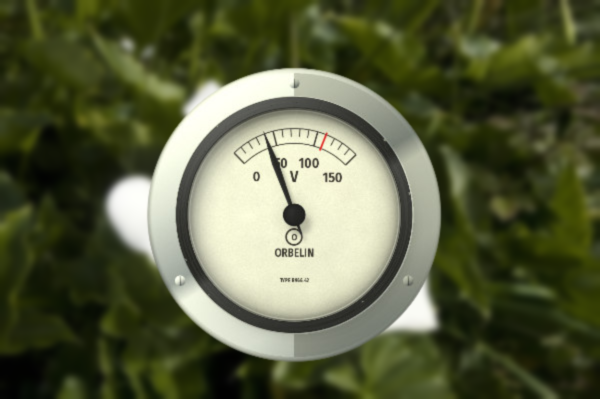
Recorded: 40 V
